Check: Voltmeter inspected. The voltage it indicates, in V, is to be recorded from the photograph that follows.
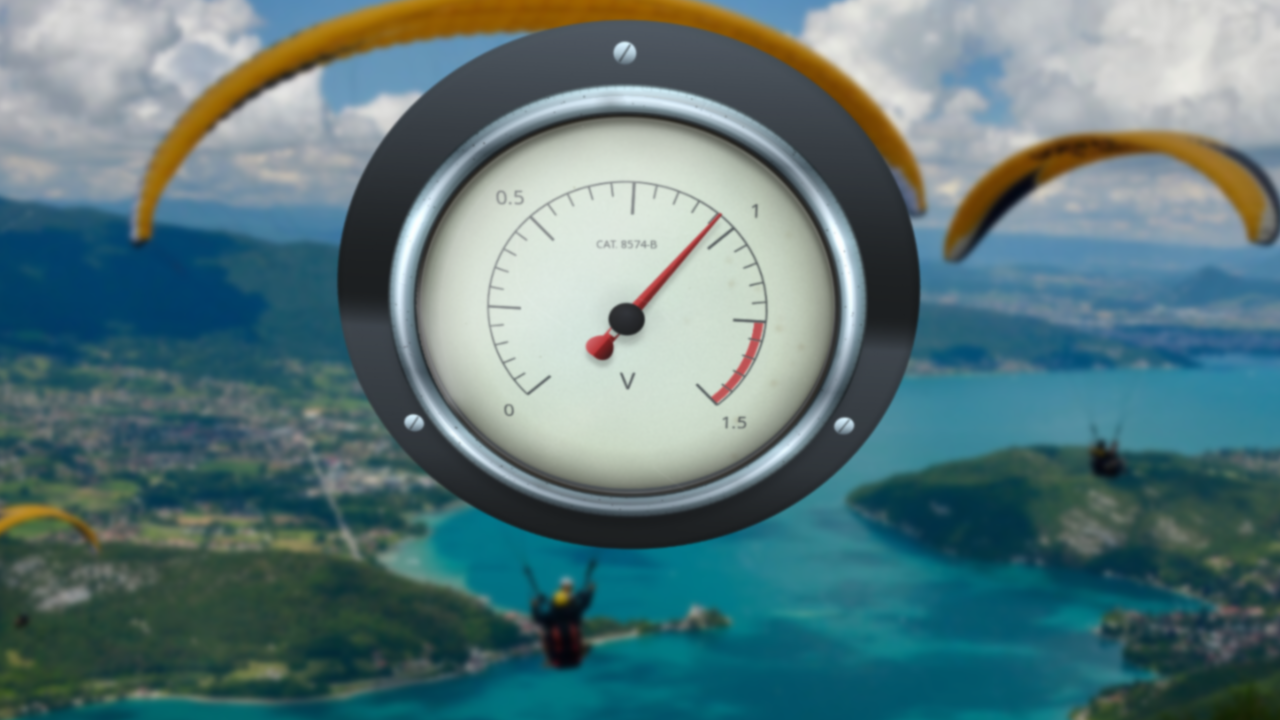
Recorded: 0.95 V
